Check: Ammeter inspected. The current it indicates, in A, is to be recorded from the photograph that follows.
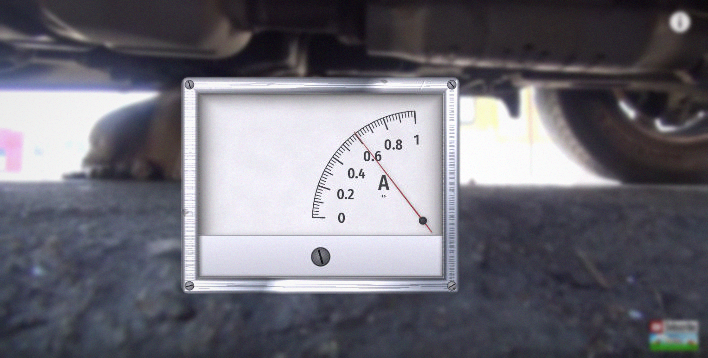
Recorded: 0.6 A
